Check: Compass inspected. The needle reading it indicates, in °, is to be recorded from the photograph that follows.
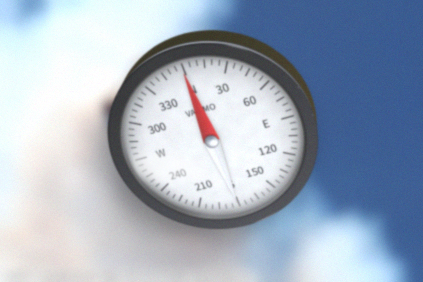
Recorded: 0 °
